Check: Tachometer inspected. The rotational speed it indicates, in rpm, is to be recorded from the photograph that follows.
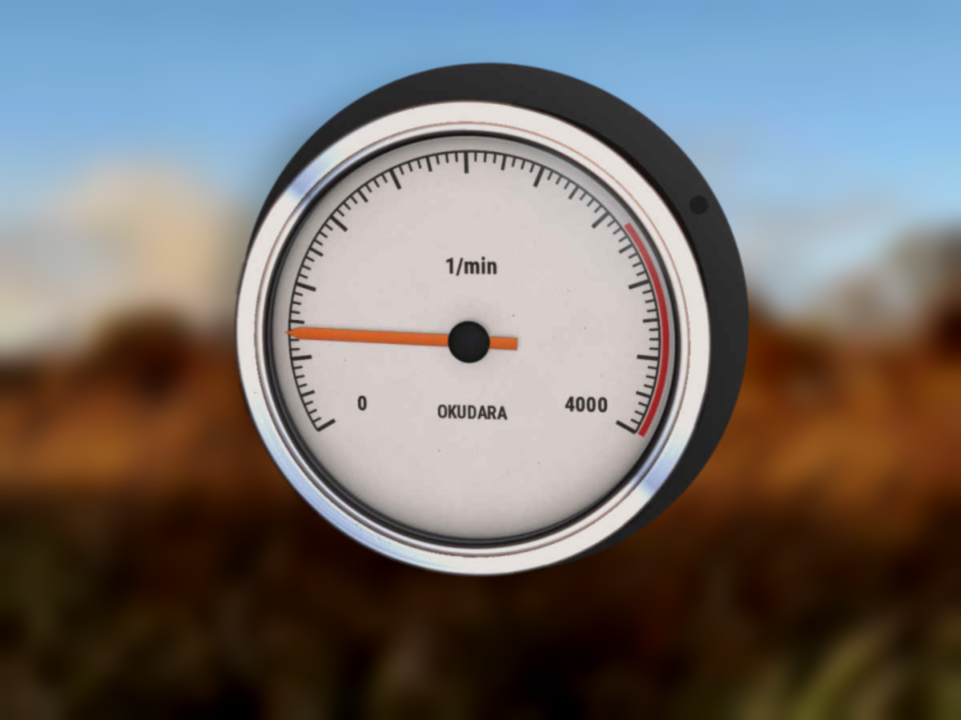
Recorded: 550 rpm
